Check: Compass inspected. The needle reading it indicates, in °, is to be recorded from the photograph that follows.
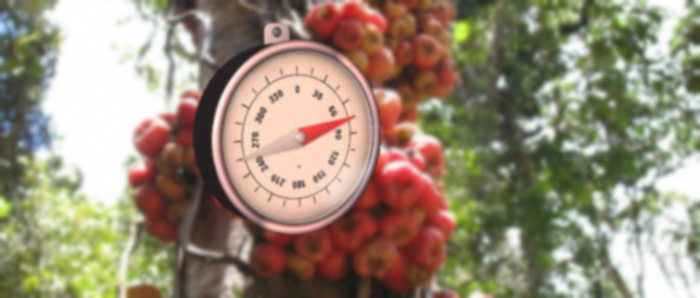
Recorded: 75 °
